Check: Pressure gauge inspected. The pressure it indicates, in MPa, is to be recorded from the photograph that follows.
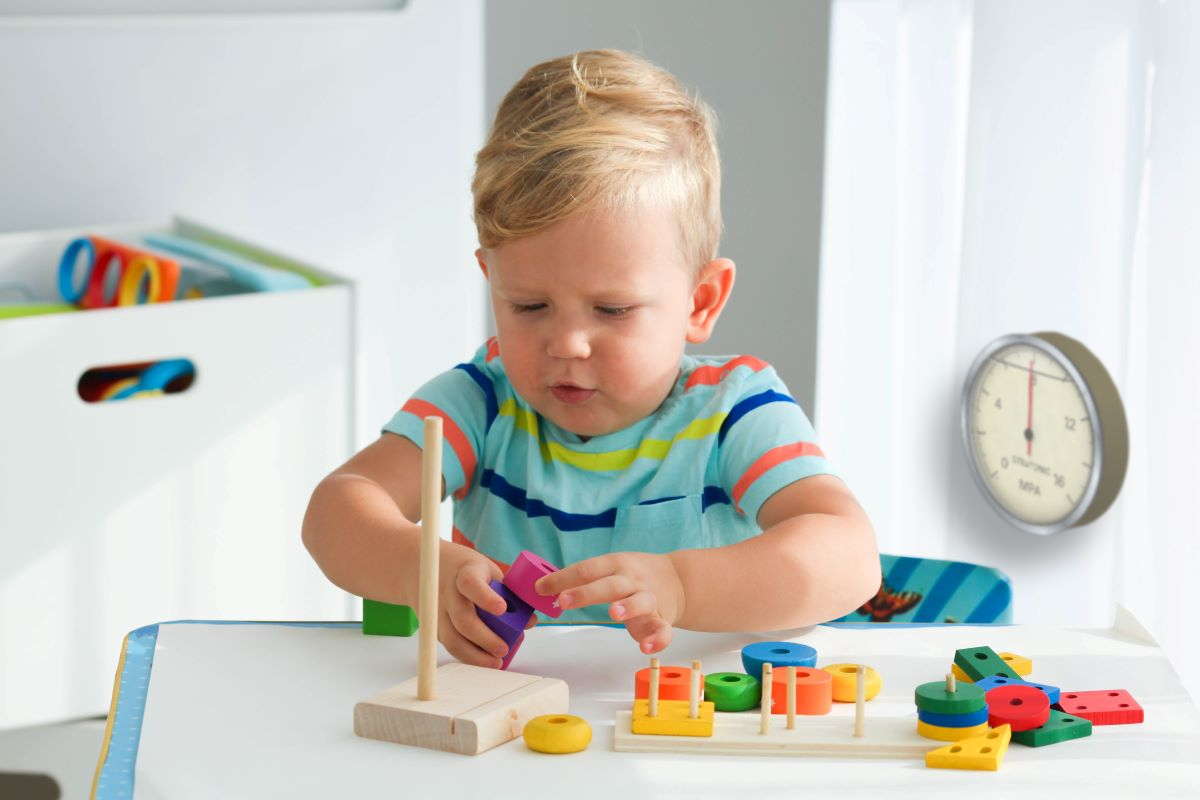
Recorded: 8 MPa
